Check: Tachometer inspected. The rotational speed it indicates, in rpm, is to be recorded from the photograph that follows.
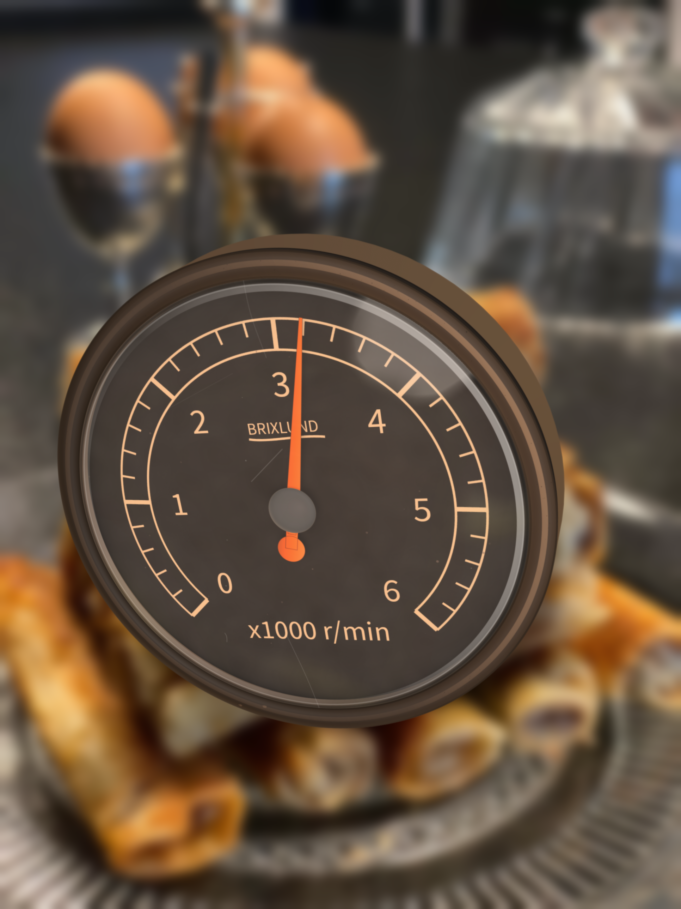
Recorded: 3200 rpm
